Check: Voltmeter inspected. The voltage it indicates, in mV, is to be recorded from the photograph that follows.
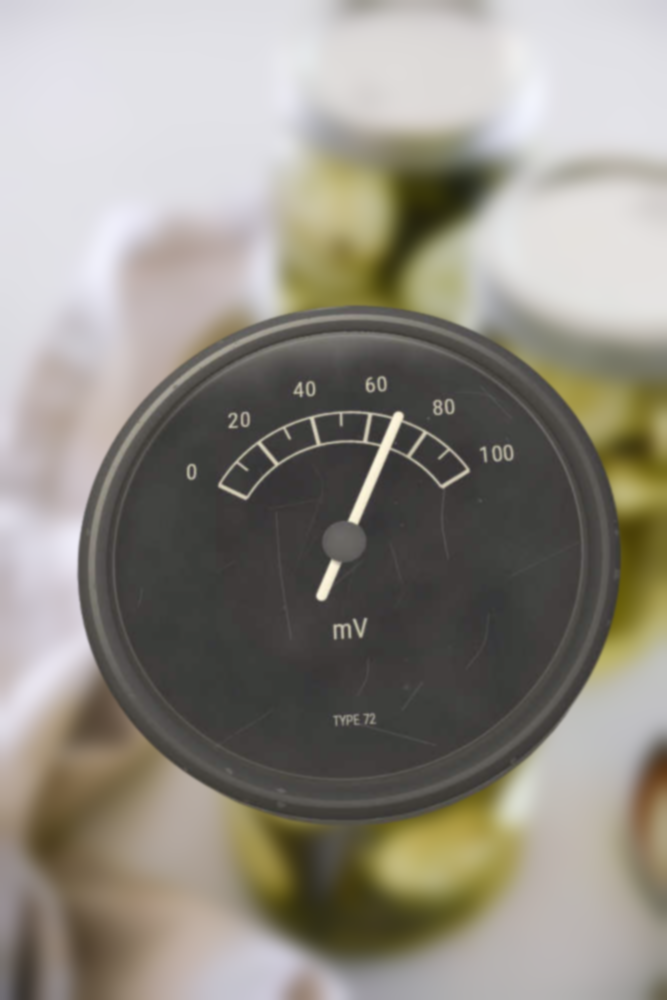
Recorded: 70 mV
